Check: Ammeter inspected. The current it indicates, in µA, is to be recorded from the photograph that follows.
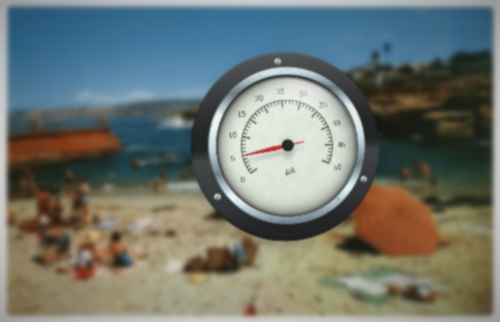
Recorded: 5 µA
